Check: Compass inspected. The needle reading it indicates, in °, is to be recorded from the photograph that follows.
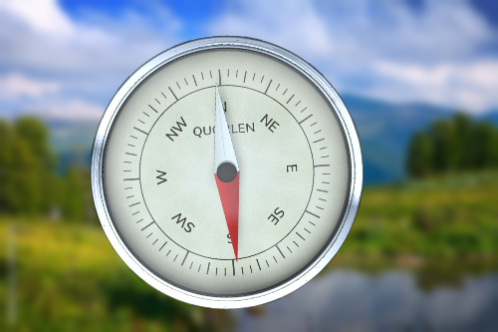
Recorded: 177.5 °
